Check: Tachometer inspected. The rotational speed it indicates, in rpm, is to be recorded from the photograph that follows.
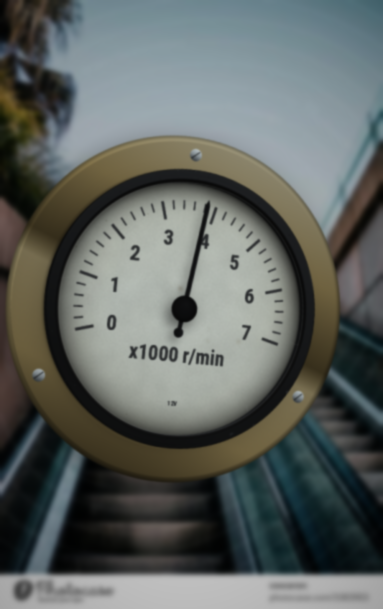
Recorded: 3800 rpm
